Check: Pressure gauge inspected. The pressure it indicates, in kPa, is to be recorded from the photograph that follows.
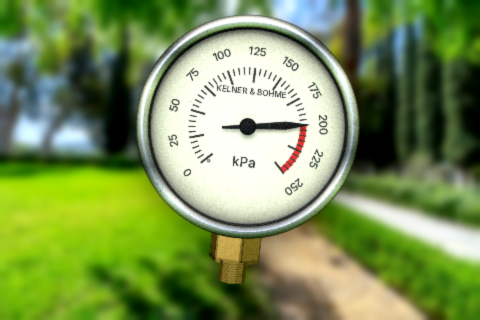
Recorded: 200 kPa
